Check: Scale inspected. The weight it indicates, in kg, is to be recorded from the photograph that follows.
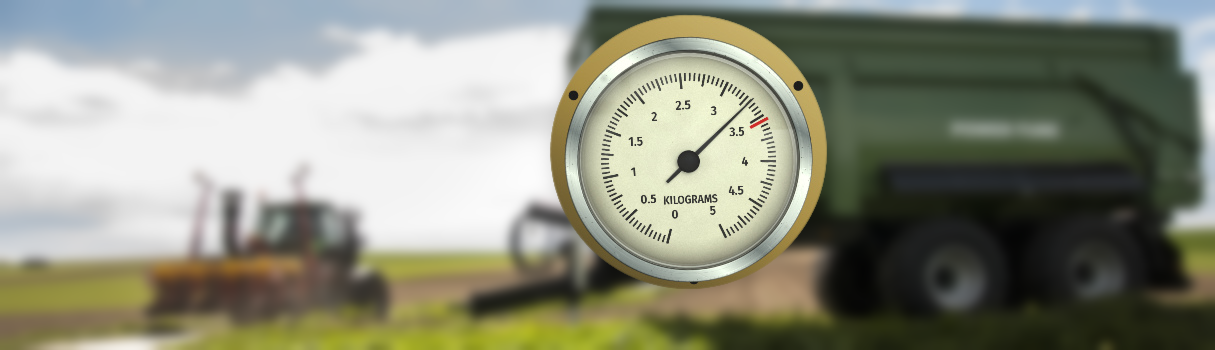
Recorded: 3.3 kg
